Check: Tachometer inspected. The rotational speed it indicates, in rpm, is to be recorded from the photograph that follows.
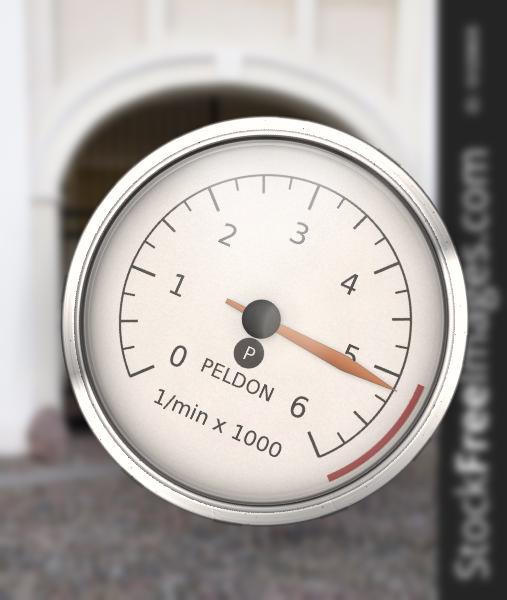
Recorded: 5125 rpm
